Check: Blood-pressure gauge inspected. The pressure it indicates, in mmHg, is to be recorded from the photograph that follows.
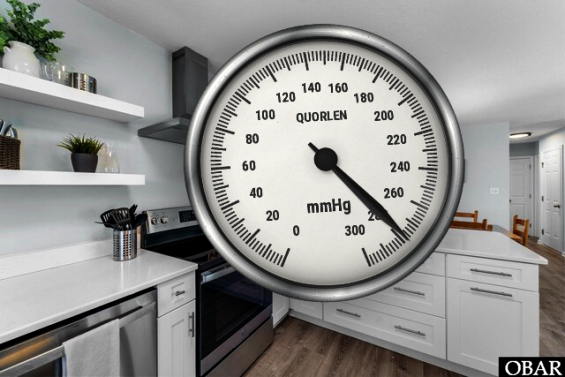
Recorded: 278 mmHg
